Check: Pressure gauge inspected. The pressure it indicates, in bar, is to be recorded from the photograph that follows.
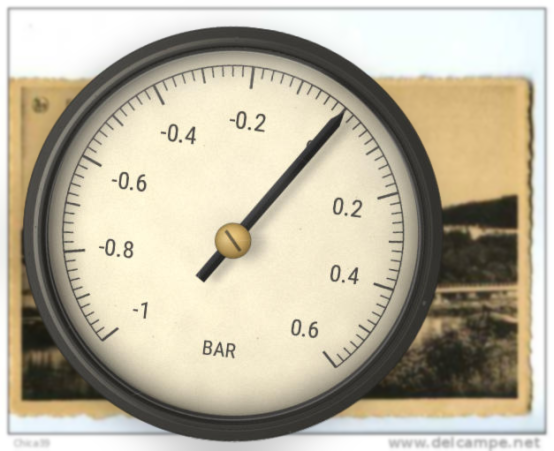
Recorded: 0 bar
